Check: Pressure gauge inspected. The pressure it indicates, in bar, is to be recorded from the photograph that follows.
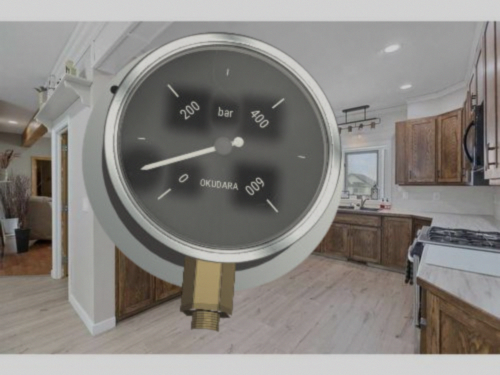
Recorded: 50 bar
